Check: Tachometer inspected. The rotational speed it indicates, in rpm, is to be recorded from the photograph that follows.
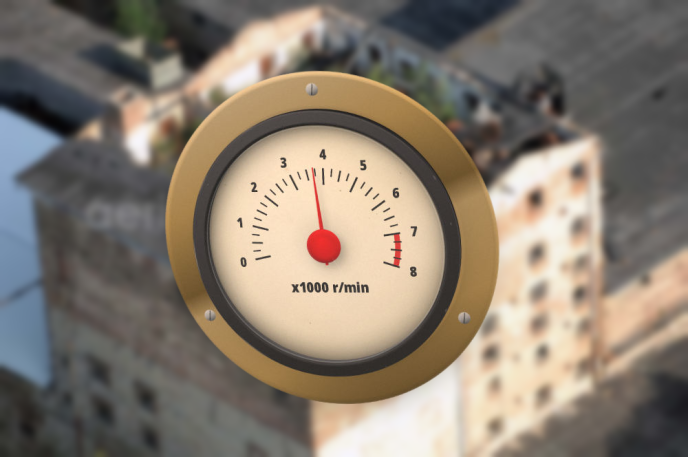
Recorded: 3750 rpm
